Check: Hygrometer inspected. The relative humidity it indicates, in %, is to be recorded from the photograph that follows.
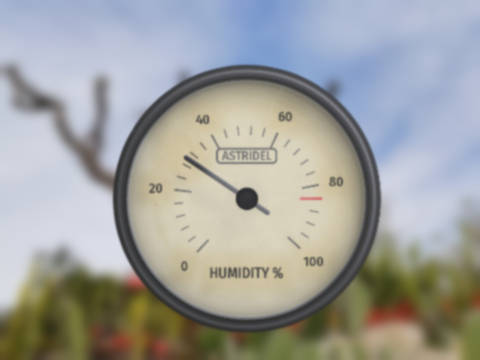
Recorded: 30 %
